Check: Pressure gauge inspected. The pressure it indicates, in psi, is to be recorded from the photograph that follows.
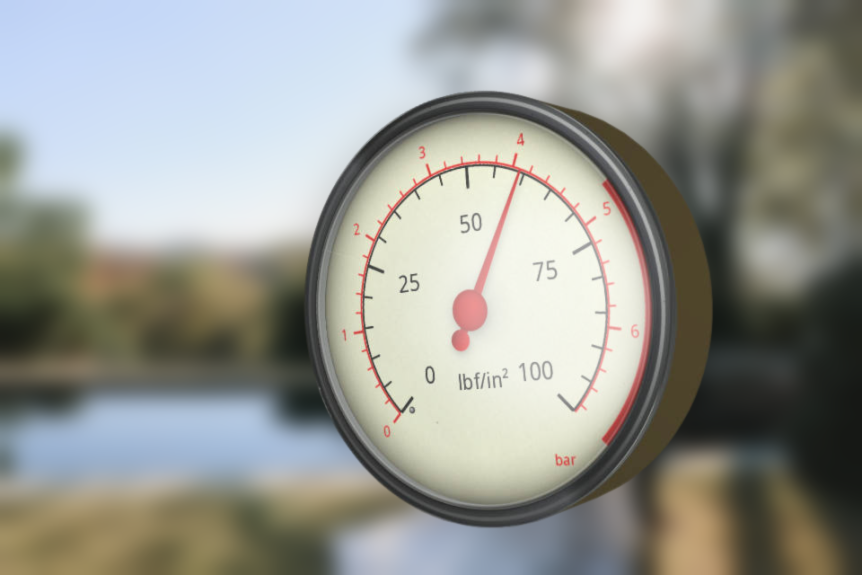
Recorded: 60 psi
